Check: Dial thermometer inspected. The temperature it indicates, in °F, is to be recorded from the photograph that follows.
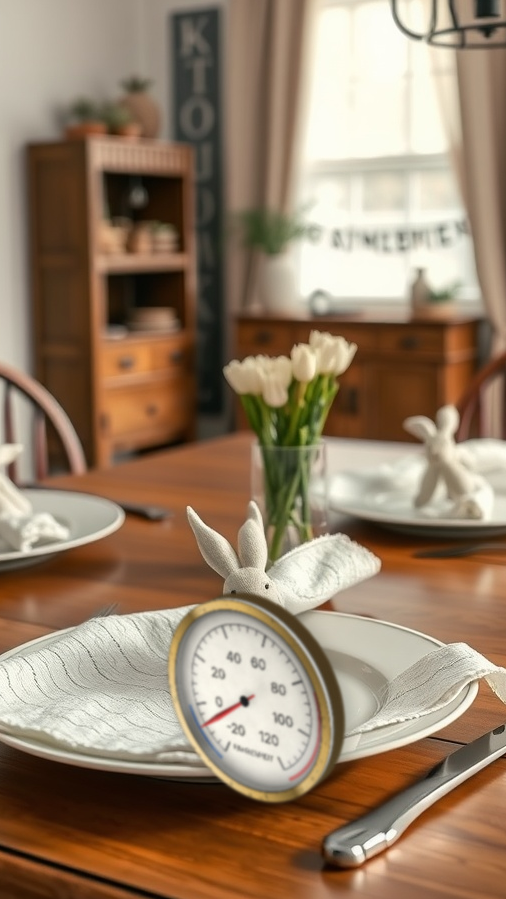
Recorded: -8 °F
